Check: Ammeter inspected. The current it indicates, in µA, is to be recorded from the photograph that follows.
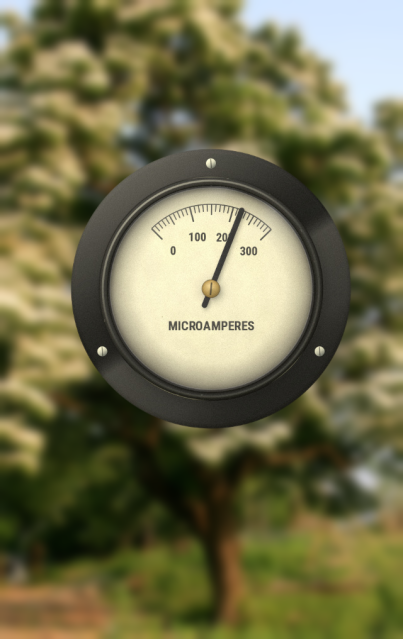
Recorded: 220 µA
